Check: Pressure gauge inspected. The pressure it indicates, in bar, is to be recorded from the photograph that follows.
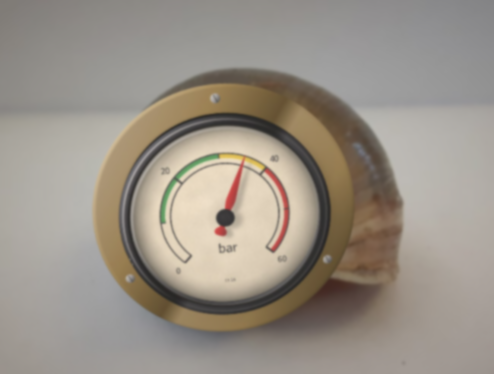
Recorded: 35 bar
